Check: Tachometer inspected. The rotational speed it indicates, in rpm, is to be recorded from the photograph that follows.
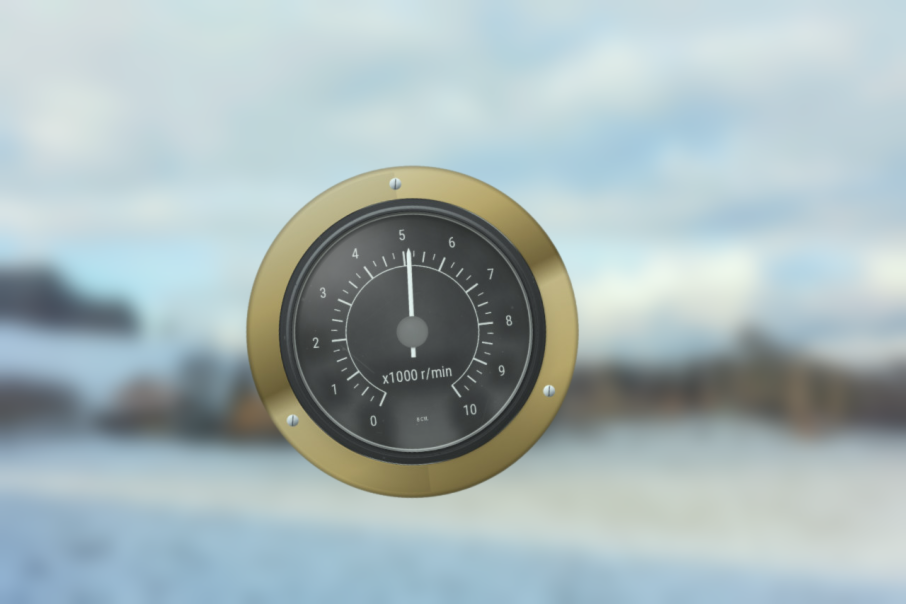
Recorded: 5125 rpm
